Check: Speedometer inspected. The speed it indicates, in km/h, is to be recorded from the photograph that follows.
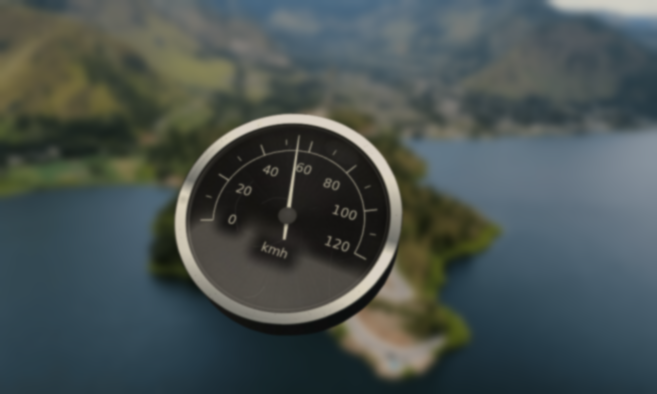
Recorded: 55 km/h
